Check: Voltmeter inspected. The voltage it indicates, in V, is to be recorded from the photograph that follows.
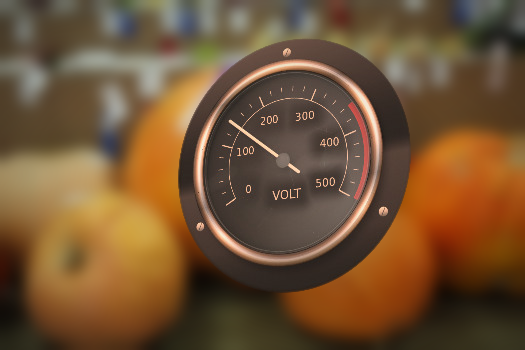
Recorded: 140 V
